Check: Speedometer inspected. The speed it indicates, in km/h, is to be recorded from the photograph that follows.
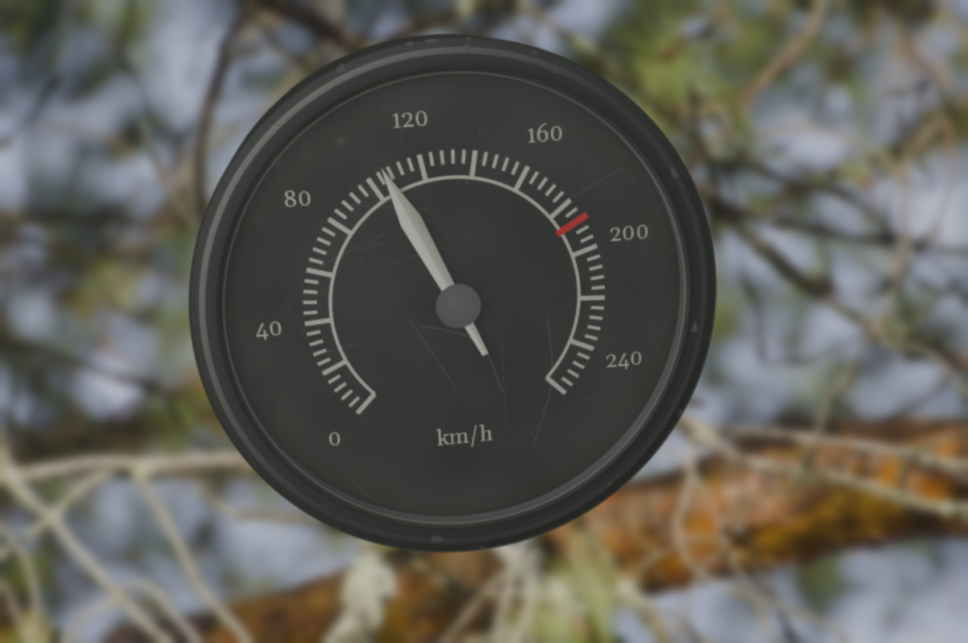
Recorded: 106 km/h
